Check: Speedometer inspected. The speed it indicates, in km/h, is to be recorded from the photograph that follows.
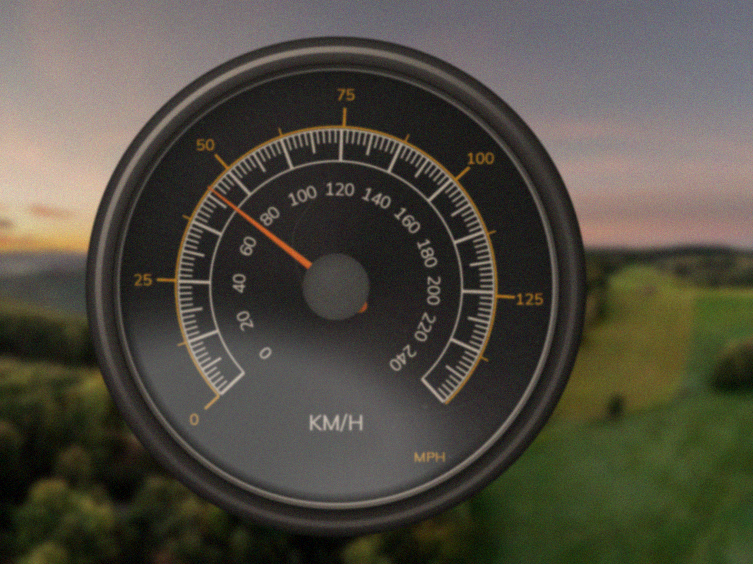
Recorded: 72 km/h
